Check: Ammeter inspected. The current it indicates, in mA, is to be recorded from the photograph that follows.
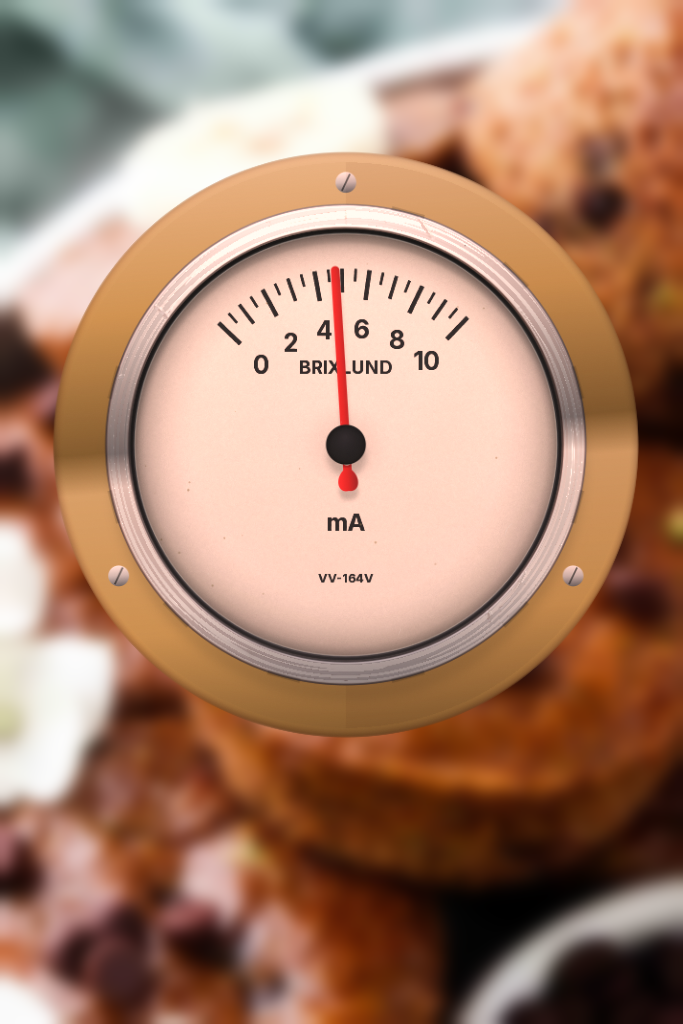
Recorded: 4.75 mA
